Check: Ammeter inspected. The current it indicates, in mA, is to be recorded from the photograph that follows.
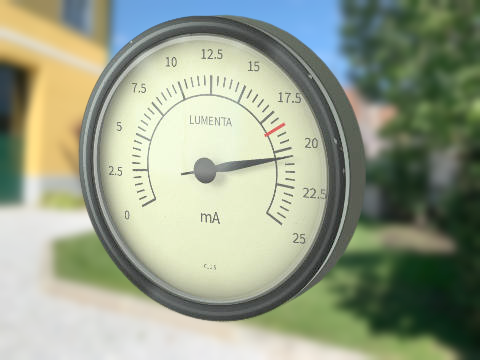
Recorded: 20.5 mA
